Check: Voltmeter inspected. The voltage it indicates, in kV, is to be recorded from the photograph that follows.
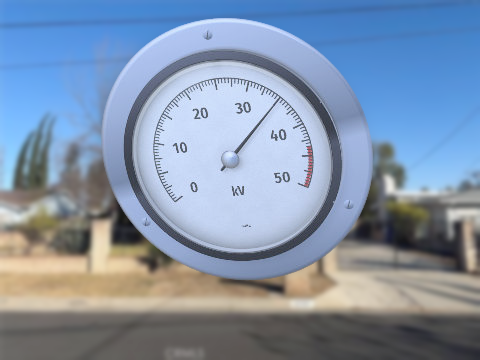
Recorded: 35 kV
